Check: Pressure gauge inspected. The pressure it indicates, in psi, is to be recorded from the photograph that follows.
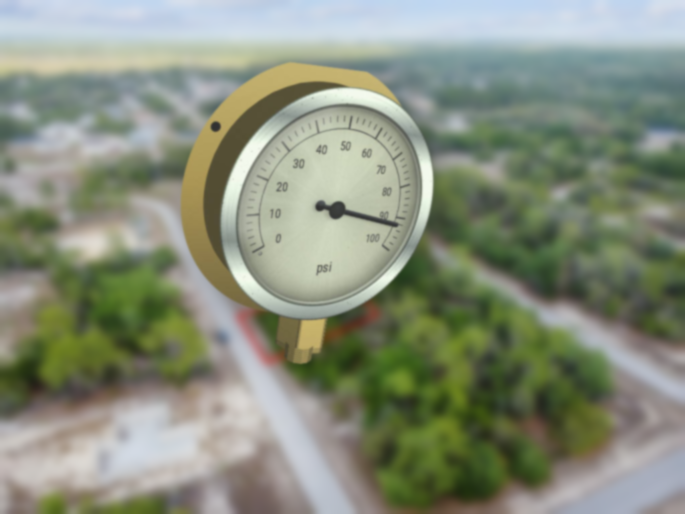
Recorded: 92 psi
